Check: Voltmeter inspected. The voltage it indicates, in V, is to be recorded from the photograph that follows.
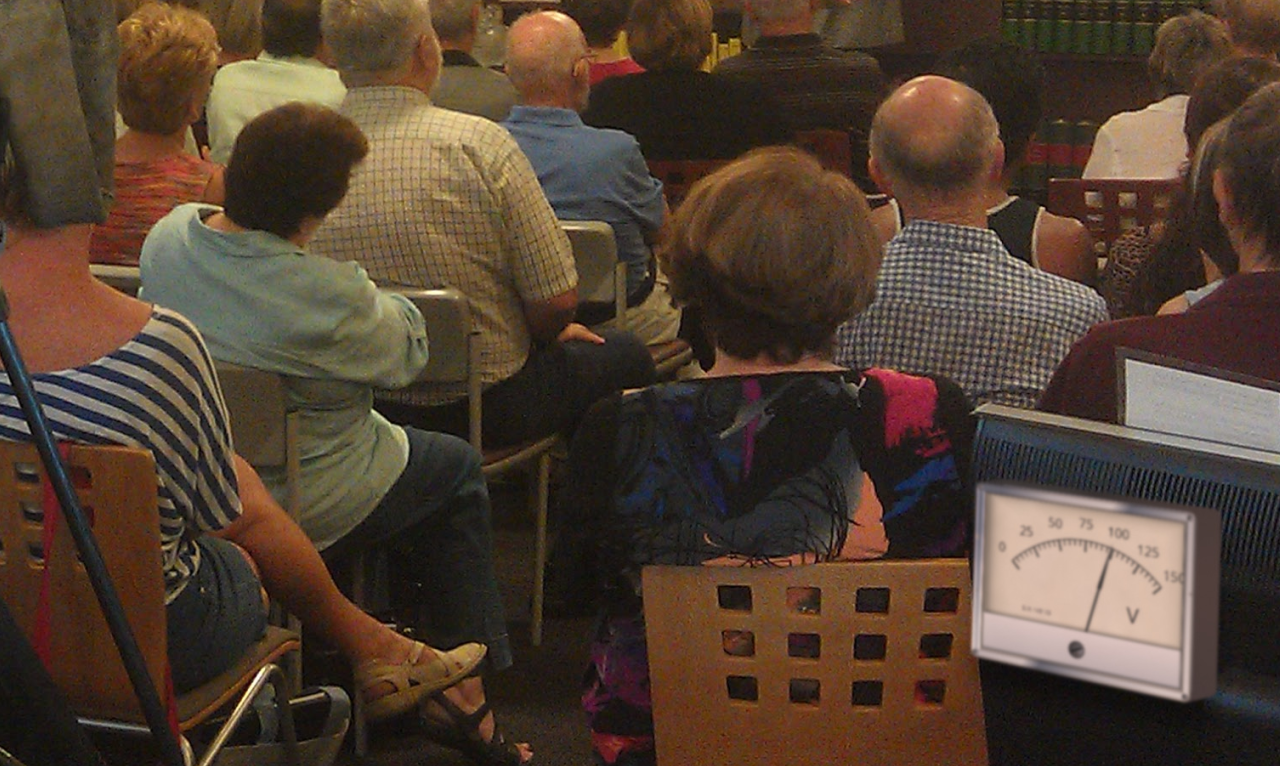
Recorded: 100 V
